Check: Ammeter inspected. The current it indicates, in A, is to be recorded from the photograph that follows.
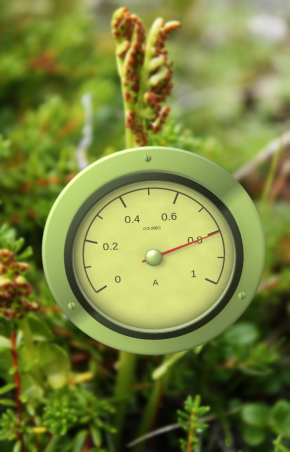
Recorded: 0.8 A
